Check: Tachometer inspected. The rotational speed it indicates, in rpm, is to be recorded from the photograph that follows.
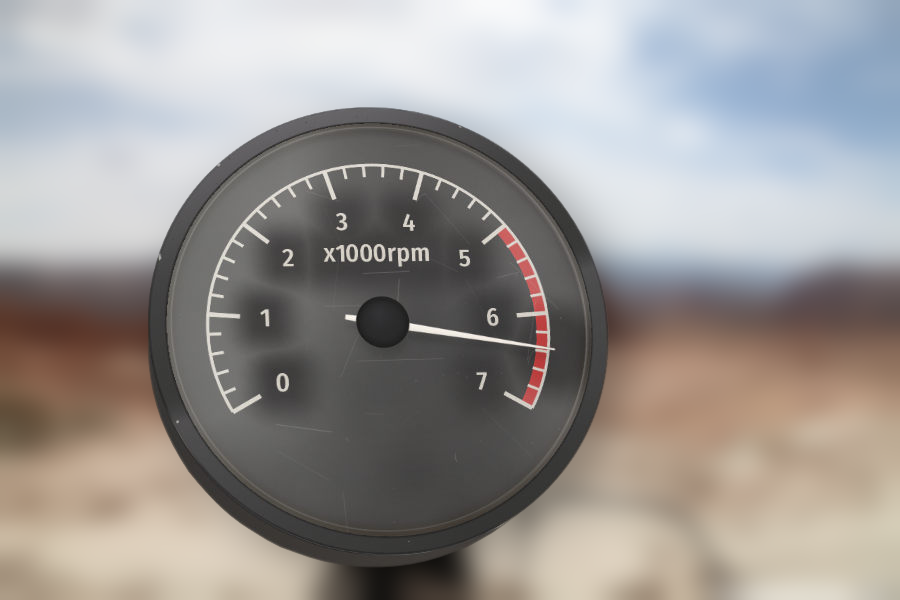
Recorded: 6400 rpm
